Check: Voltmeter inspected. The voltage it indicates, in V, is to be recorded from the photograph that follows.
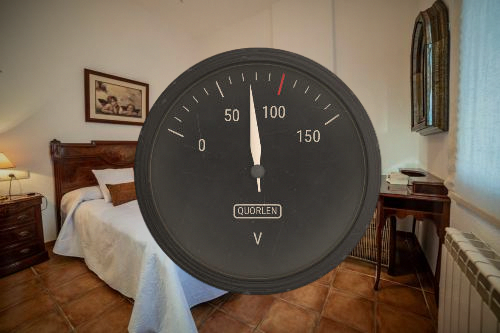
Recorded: 75 V
